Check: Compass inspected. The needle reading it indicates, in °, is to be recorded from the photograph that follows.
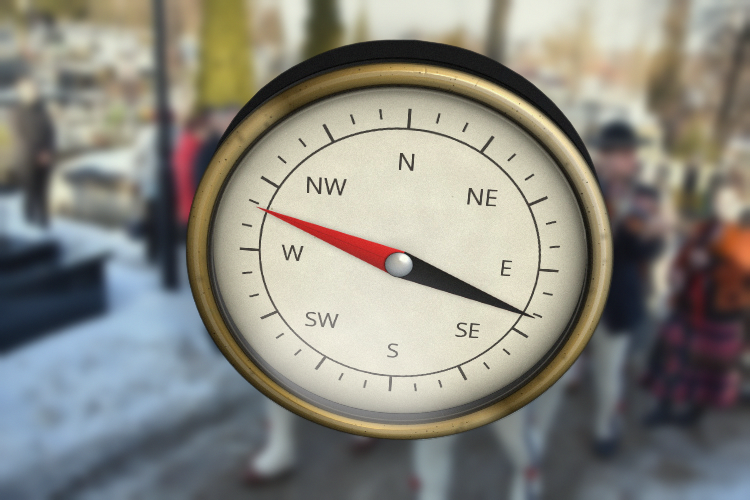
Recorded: 290 °
